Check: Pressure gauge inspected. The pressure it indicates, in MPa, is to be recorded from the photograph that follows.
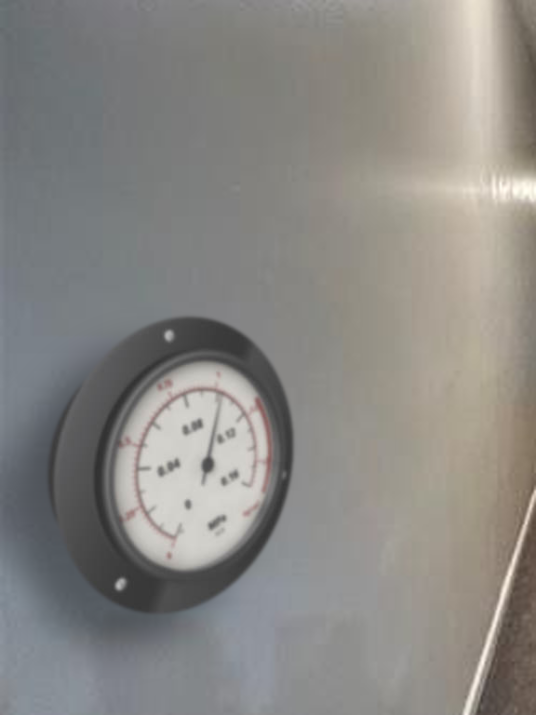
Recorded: 0.1 MPa
